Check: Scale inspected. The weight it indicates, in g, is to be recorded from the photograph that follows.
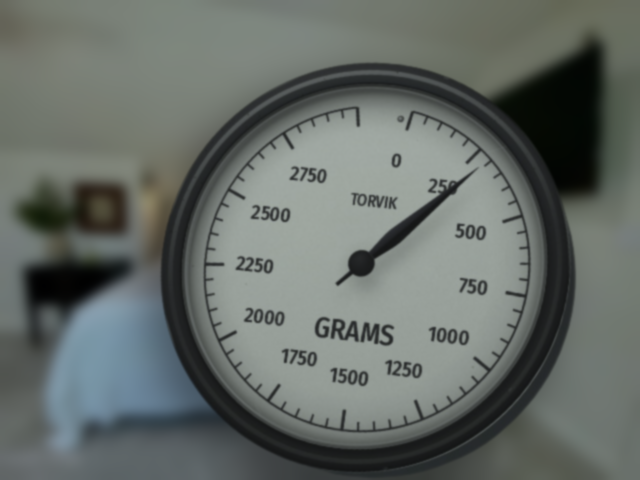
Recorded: 300 g
